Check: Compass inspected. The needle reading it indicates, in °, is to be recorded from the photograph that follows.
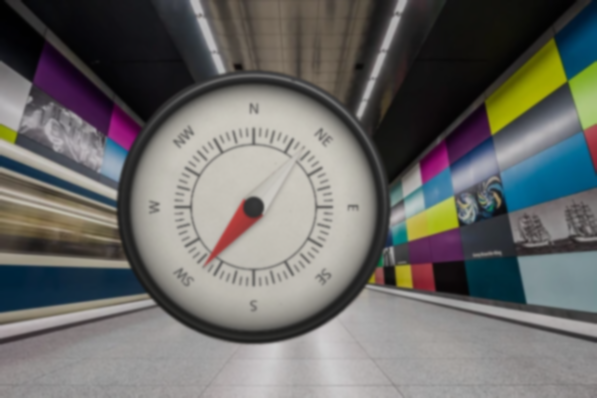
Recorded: 220 °
